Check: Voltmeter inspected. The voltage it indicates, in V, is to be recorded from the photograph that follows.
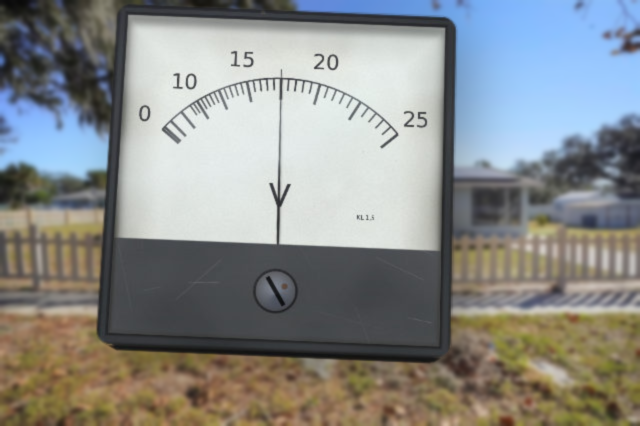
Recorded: 17.5 V
